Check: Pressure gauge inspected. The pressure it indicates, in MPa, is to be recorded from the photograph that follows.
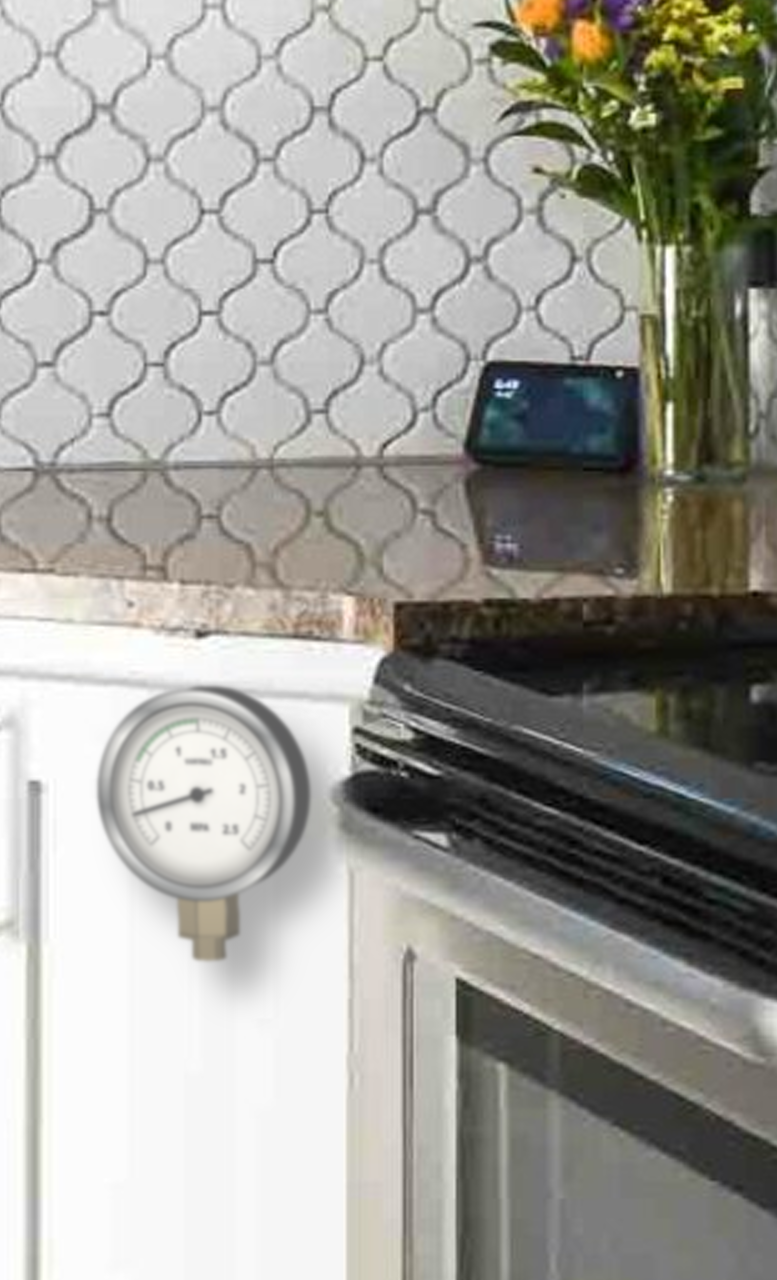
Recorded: 0.25 MPa
